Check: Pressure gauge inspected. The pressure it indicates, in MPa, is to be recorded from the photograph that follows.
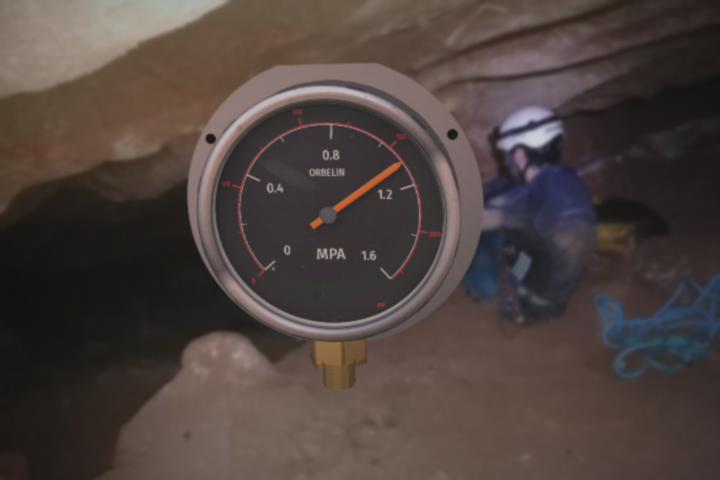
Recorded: 1.1 MPa
